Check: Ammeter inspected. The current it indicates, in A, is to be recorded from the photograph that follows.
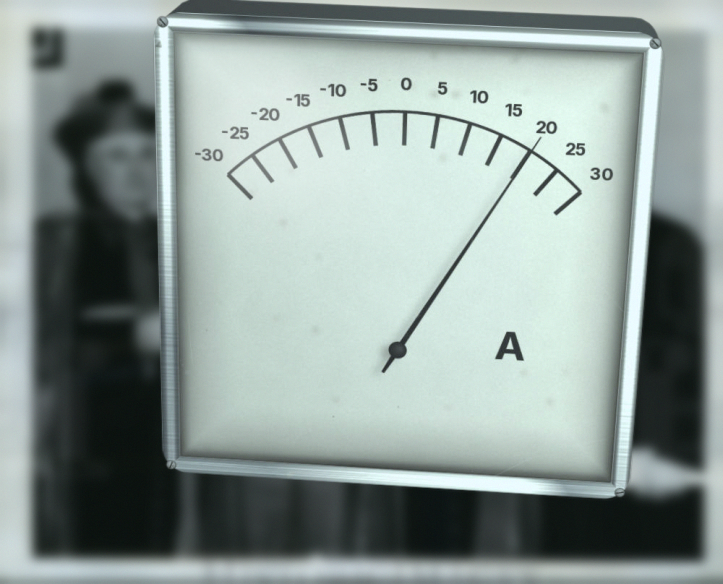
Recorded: 20 A
